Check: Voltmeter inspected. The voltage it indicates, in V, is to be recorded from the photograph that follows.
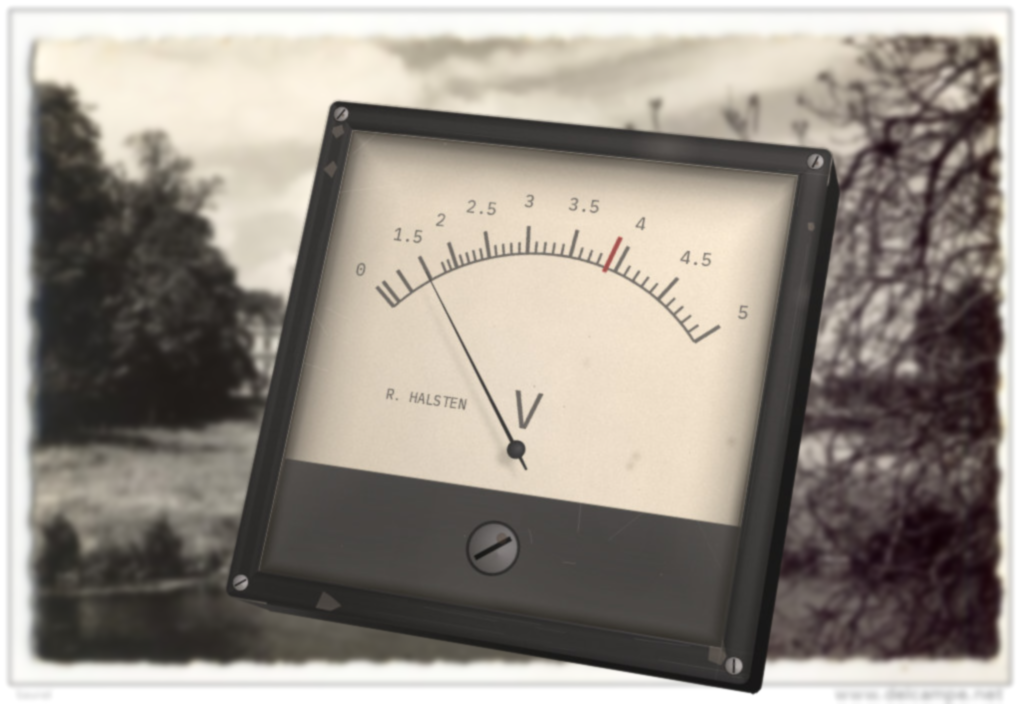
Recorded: 1.5 V
